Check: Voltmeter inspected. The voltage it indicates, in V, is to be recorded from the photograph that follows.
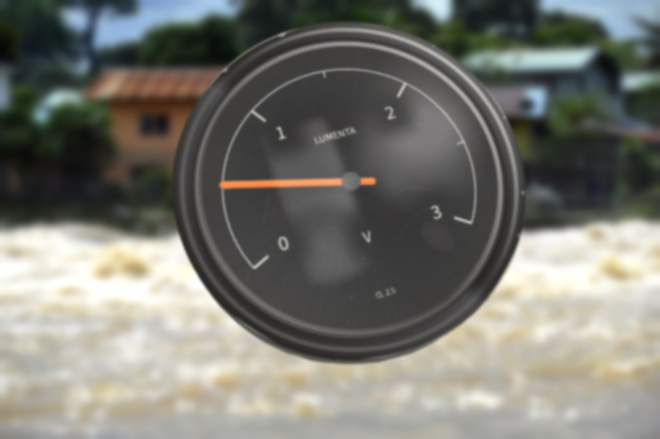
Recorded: 0.5 V
